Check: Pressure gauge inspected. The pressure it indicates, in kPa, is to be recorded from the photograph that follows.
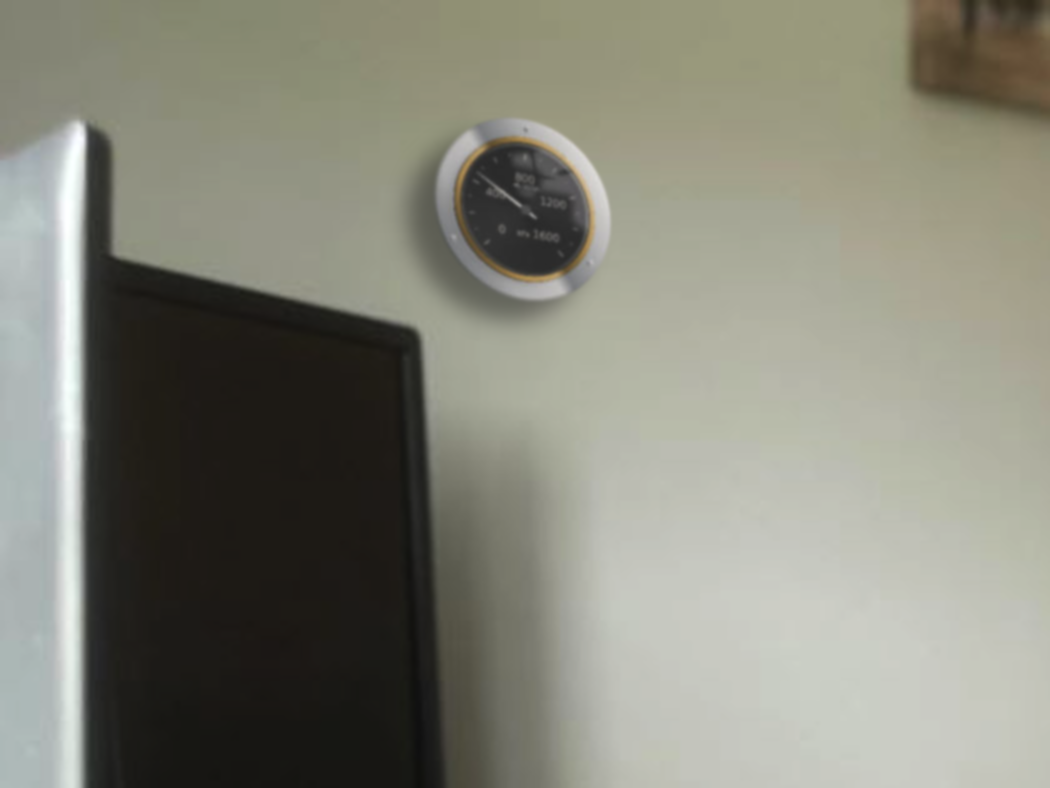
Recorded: 450 kPa
